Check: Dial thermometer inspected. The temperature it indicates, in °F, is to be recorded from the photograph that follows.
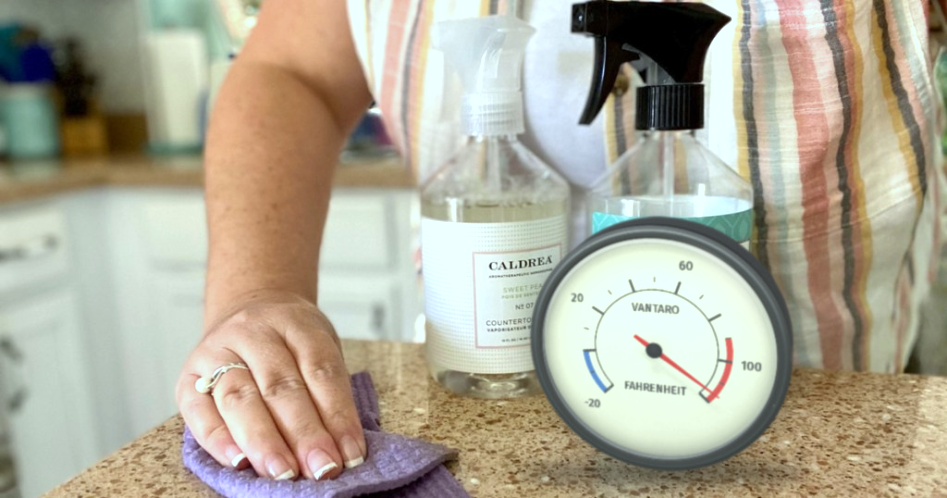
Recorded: 115 °F
